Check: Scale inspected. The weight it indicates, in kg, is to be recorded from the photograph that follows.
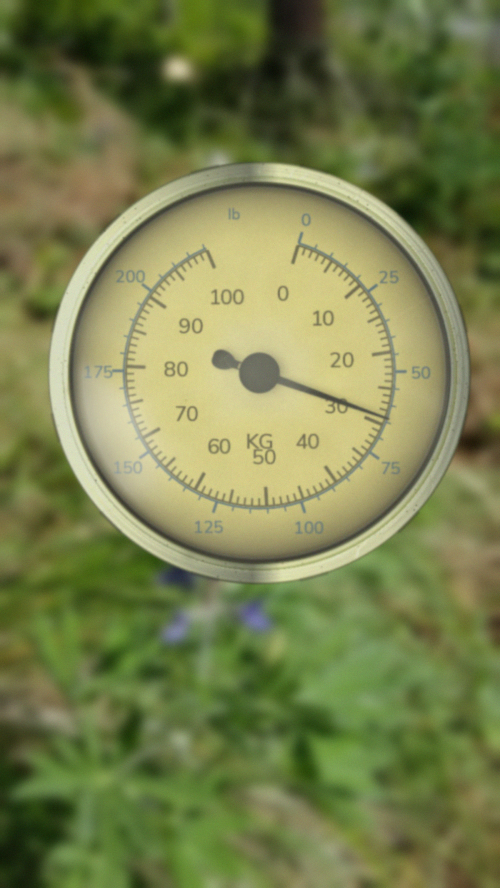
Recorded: 29 kg
